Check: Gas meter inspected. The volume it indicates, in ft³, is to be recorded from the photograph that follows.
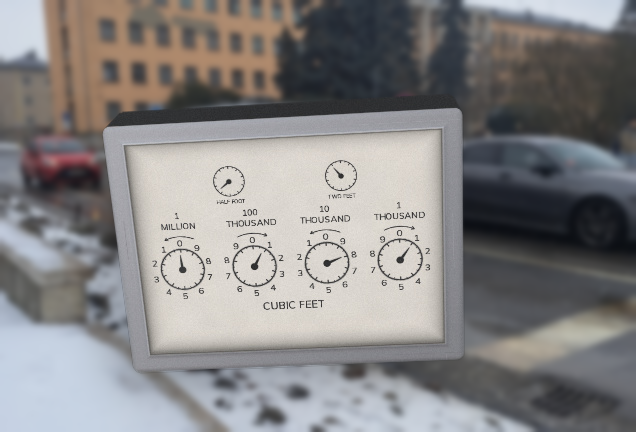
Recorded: 8100 ft³
